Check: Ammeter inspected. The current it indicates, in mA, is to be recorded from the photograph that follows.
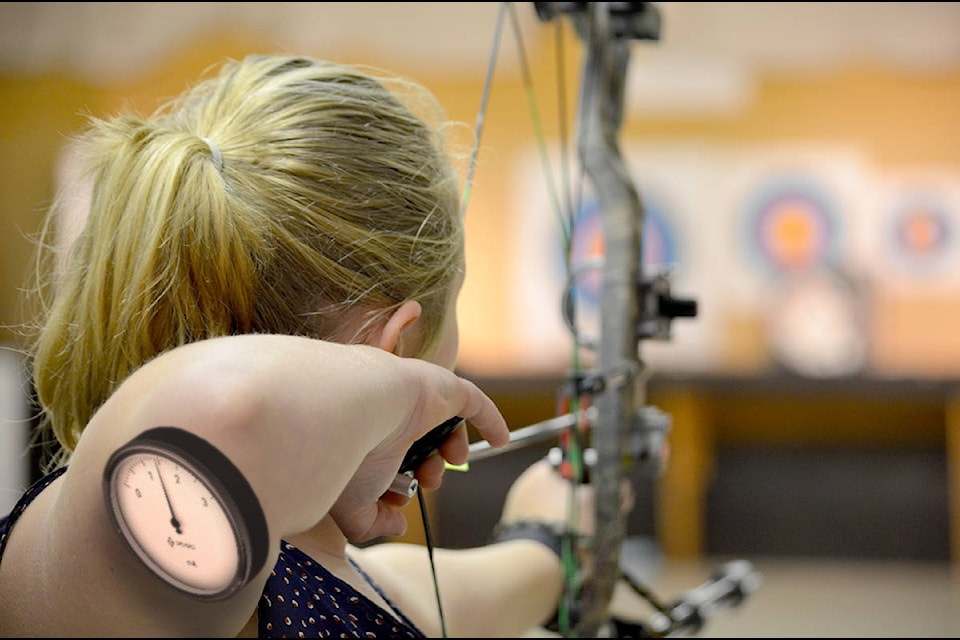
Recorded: 1.5 mA
